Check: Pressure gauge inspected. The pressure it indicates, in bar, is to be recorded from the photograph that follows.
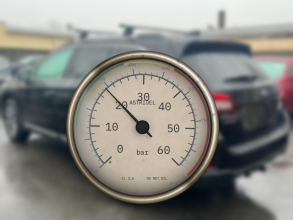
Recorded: 20 bar
